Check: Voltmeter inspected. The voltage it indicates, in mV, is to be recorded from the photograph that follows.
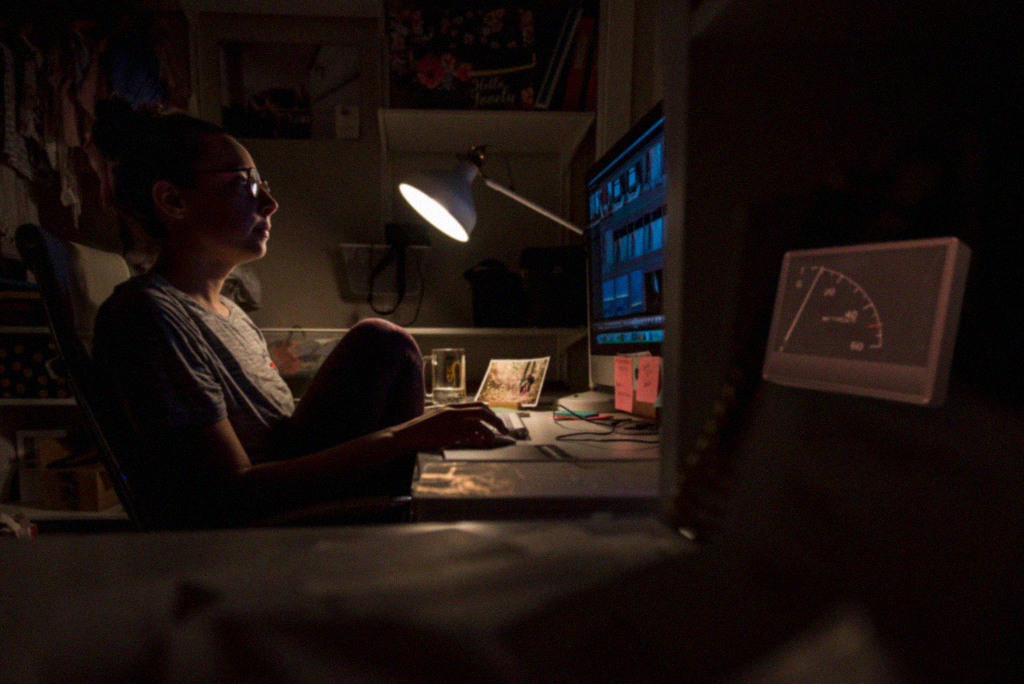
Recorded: 10 mV
